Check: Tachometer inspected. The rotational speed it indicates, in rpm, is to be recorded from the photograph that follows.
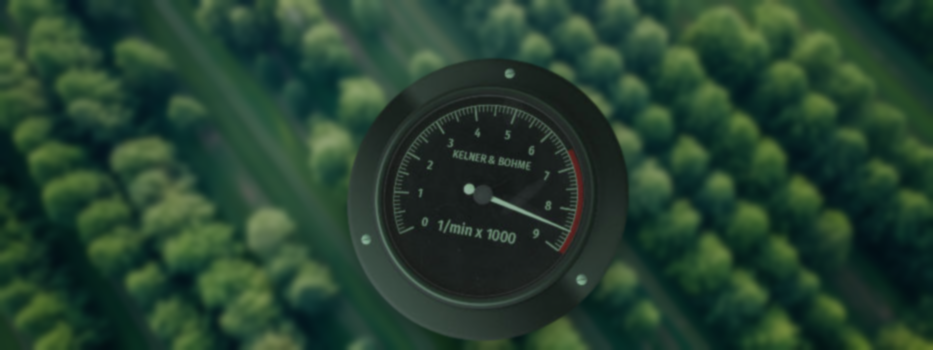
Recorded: 8500 rpm
